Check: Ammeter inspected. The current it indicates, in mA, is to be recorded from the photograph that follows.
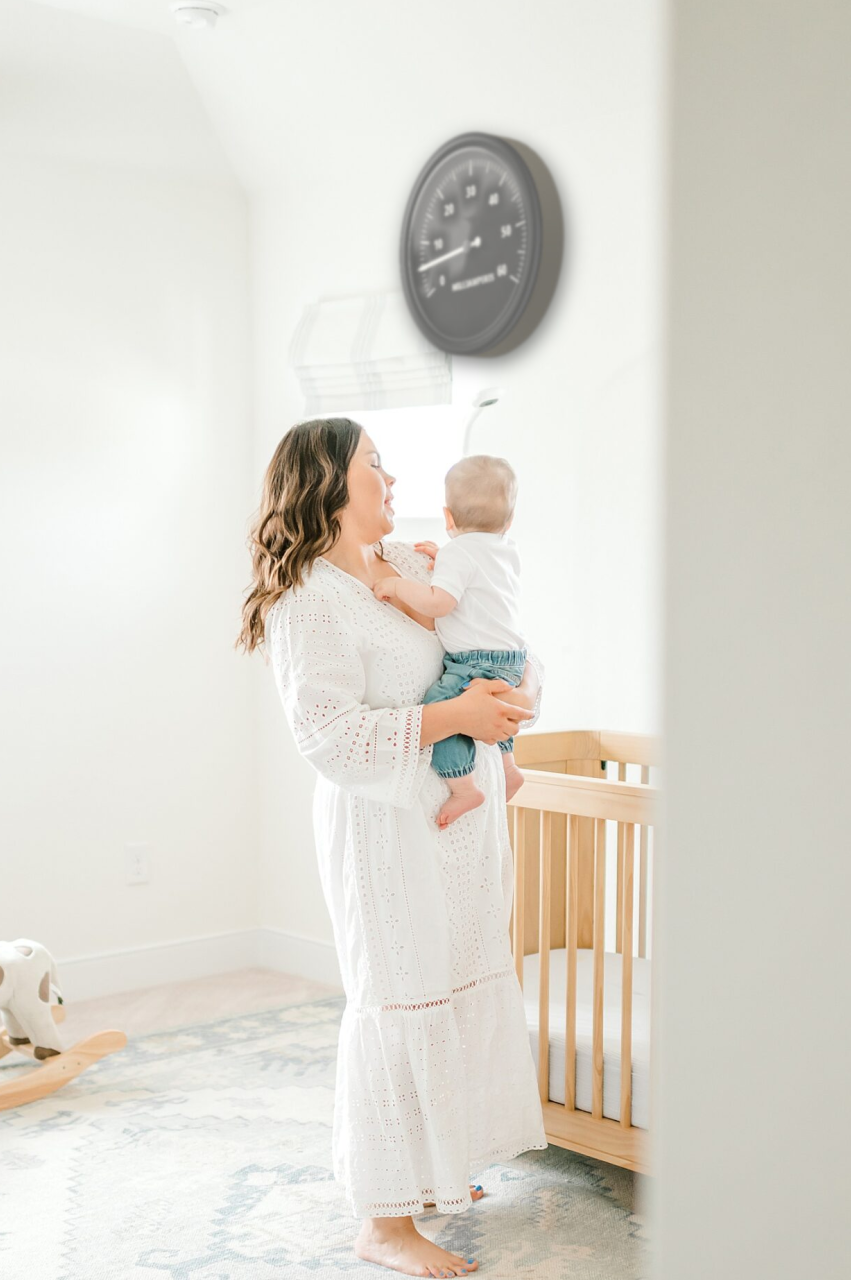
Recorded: 5 mA
